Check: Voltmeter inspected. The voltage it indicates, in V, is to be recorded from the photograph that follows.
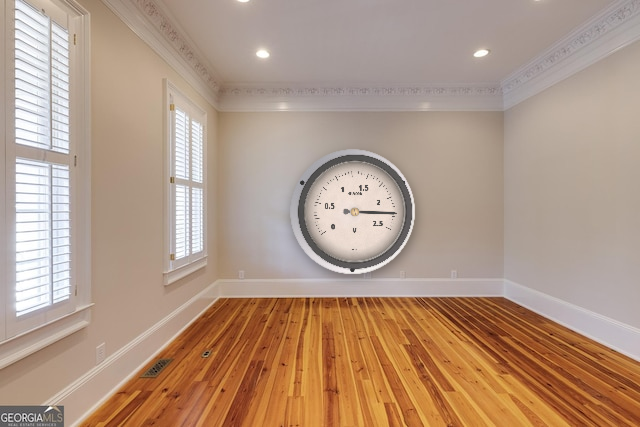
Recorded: 2.25 V
